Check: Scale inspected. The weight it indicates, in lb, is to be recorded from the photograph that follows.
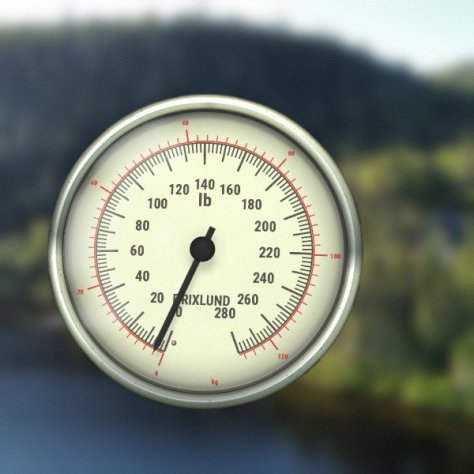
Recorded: 4 lb
